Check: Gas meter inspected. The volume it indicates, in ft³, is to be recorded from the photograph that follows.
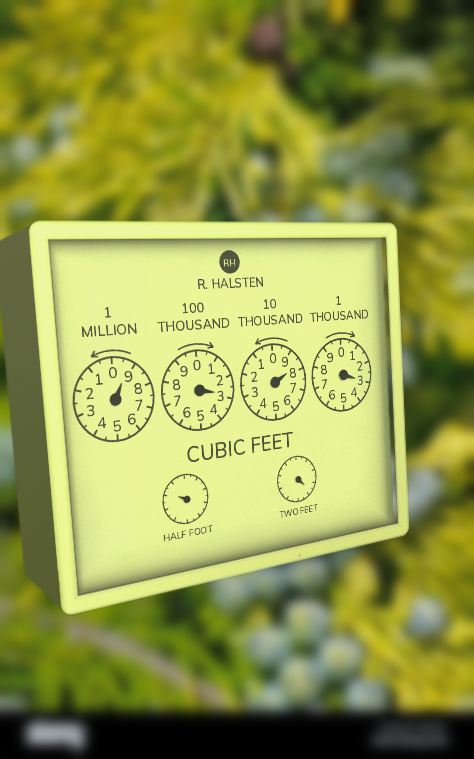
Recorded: 928300 ft³
